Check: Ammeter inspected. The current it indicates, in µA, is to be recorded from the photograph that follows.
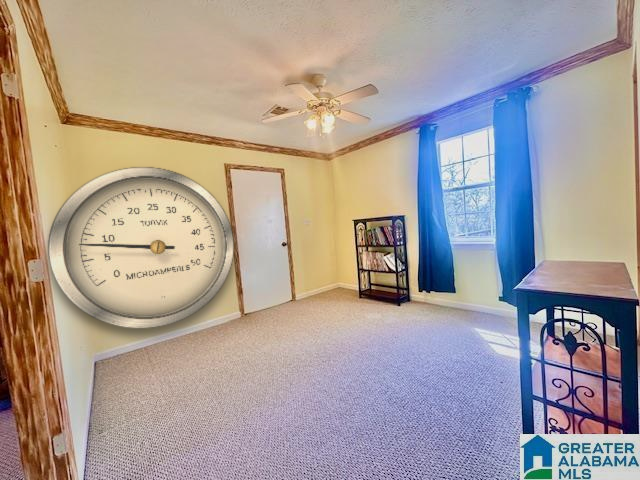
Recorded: 8 µA
